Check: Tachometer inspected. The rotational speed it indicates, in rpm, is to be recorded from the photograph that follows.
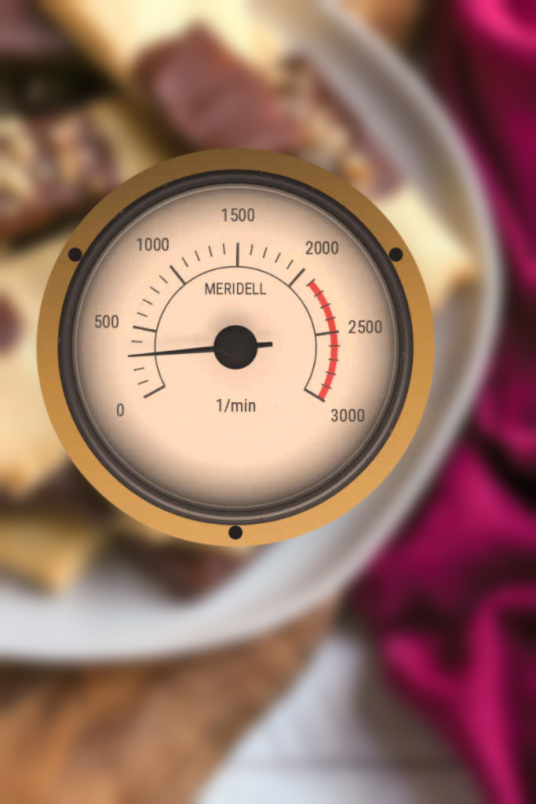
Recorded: 300 rpm
